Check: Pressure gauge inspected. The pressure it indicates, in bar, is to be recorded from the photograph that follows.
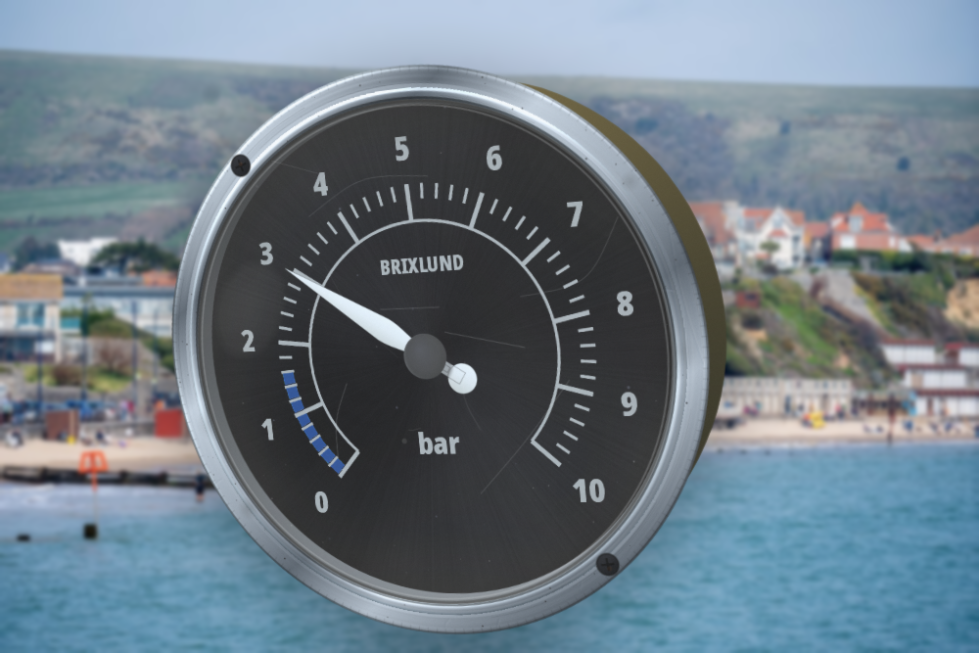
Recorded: 3 bar
